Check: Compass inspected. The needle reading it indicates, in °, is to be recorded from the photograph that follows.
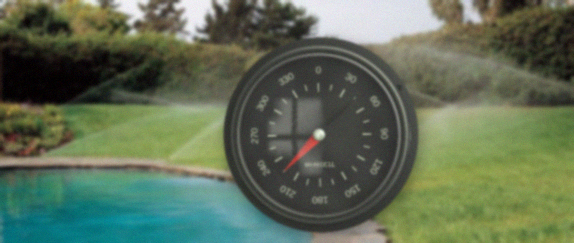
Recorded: 225 °
